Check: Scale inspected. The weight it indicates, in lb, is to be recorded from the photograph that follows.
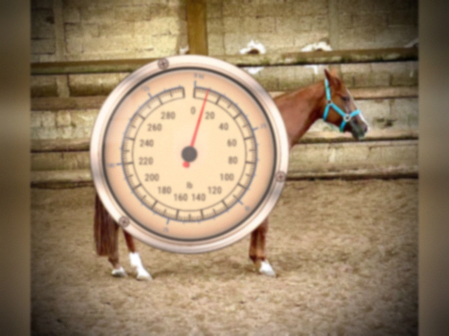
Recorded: 10 lb
